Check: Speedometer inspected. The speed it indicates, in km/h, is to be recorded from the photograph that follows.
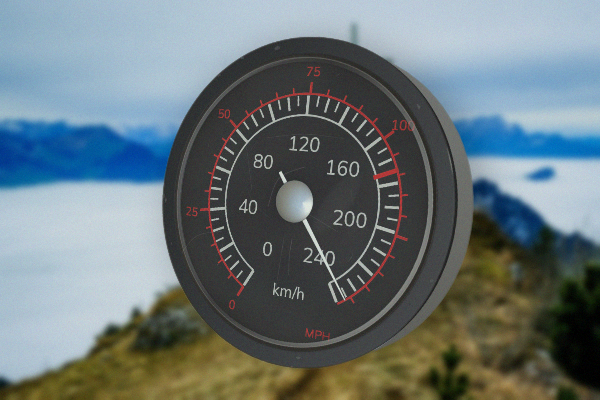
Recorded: 235 km/h
